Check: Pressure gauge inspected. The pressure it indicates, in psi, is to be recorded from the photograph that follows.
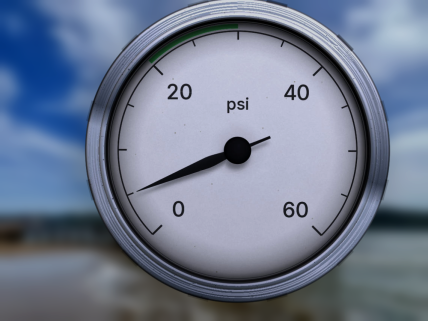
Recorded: 5 psi
